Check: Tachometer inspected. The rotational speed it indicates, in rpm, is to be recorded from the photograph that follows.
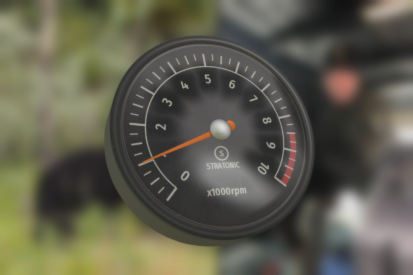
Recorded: 1000 rpm
